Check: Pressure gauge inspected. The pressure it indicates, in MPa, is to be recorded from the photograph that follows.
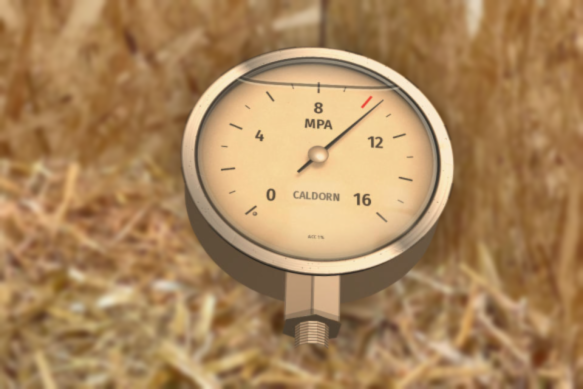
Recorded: 10.5 MPa
